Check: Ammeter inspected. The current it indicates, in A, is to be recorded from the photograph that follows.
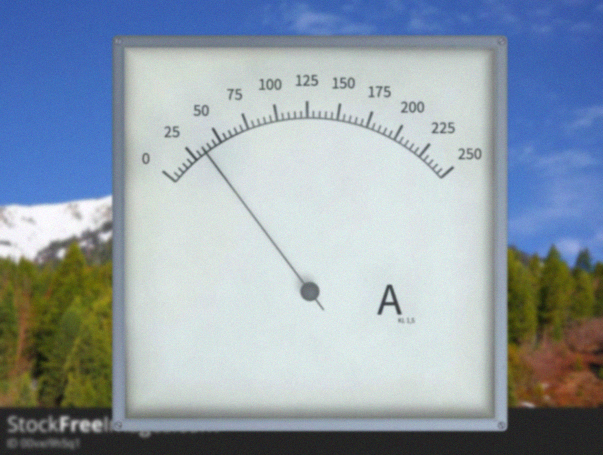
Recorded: 35 A
